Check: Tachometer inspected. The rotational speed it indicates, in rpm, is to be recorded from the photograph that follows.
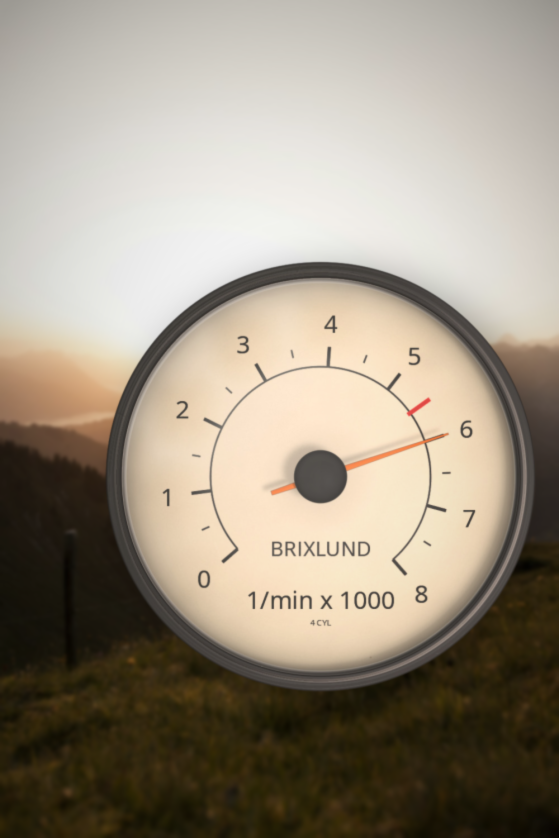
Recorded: 6000 rpm
